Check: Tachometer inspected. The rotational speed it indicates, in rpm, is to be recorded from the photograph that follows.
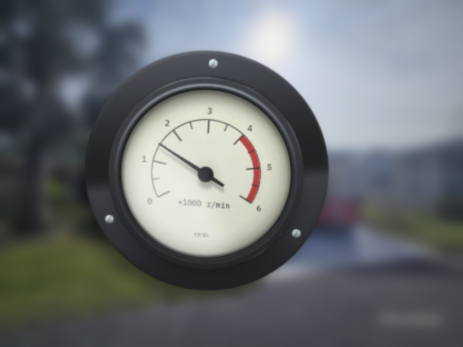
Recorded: 1500 rpm
